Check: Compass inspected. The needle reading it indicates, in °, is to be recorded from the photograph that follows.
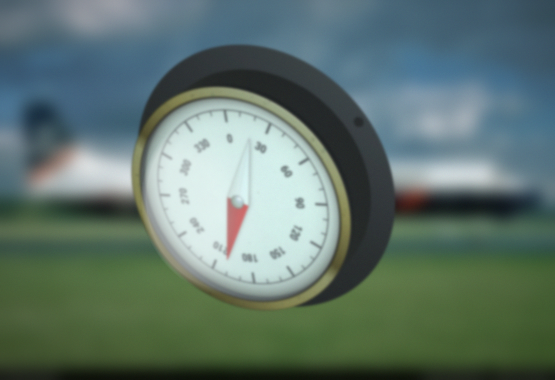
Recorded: 200 °
